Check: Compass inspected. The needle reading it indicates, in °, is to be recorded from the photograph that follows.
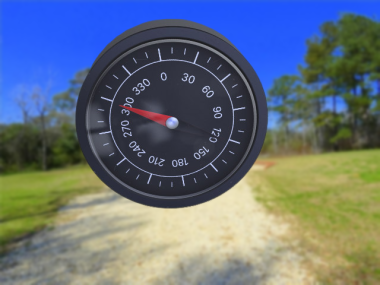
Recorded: 300 °
